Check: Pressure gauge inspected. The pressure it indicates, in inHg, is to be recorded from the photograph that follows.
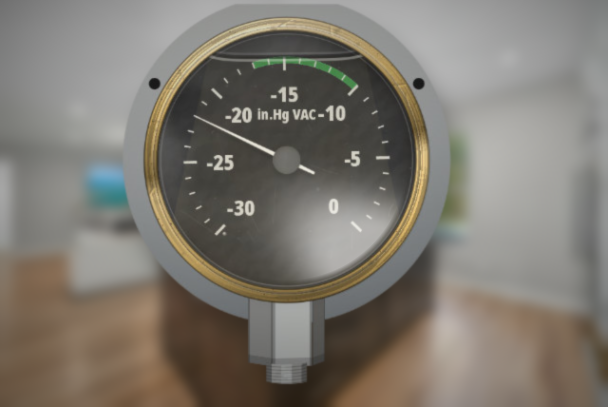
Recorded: -22 inHg
